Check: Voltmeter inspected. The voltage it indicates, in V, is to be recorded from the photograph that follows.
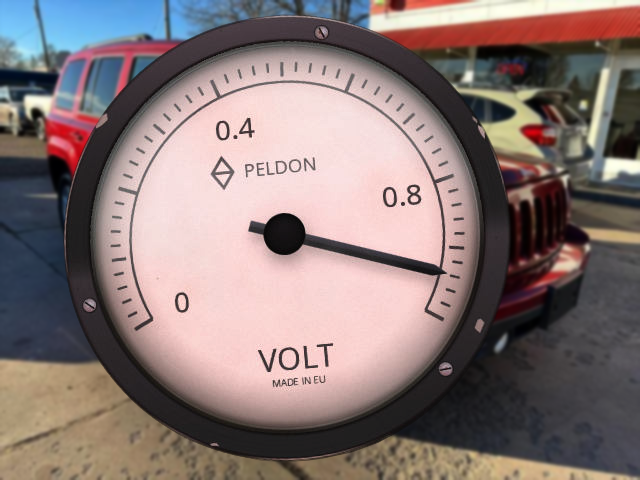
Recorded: 0.94 V
